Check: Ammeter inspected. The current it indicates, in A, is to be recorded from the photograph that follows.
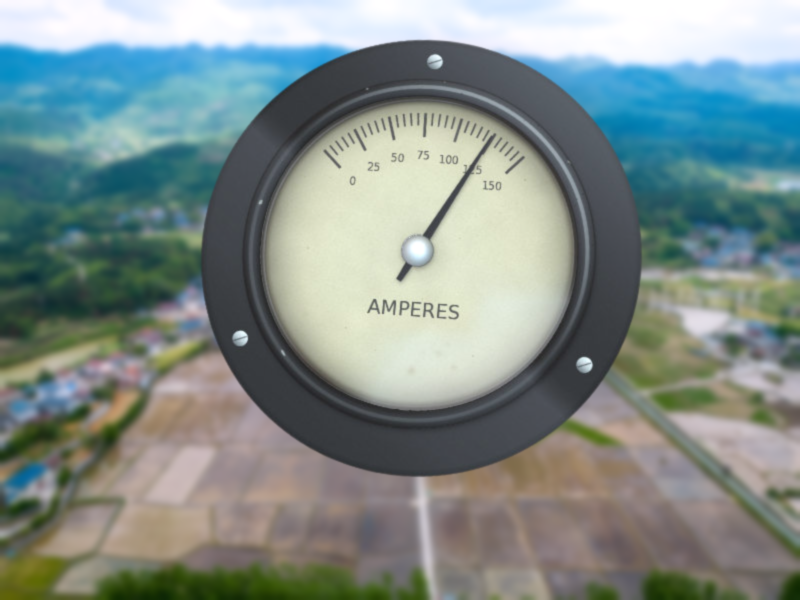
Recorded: 125 A
